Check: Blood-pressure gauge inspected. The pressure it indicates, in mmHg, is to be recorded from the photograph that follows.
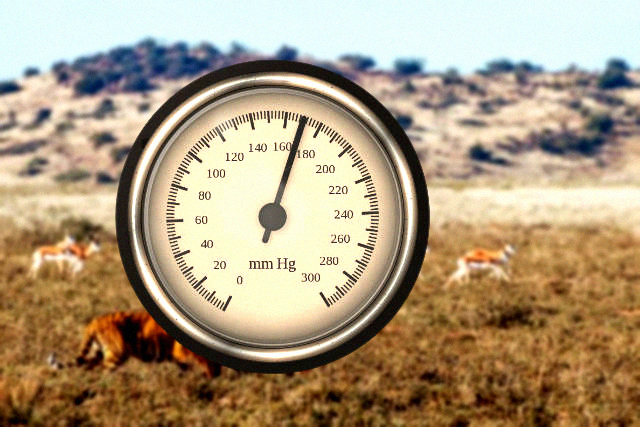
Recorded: 170 mmHg
